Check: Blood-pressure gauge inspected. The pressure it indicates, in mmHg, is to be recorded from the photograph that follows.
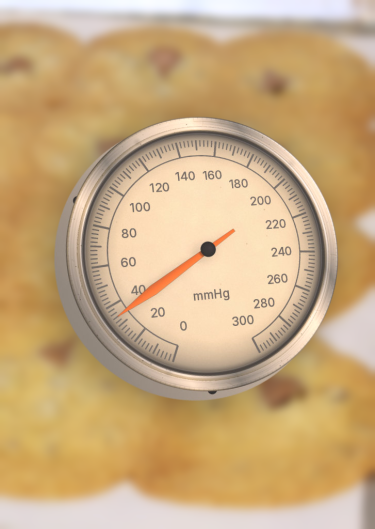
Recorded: 34 mmHg
